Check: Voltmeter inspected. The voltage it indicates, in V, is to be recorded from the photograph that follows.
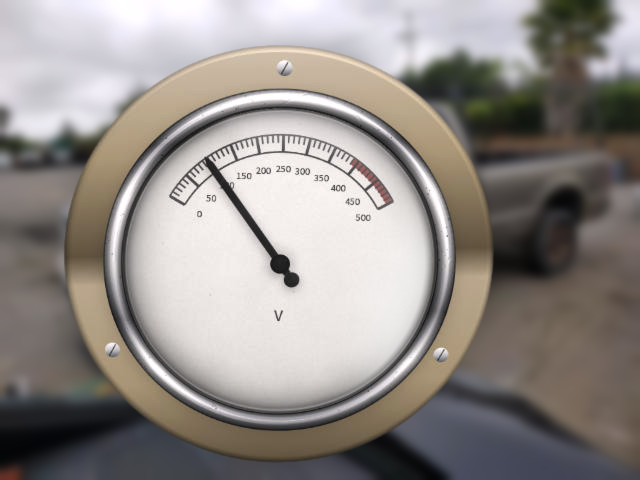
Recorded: 100 V
